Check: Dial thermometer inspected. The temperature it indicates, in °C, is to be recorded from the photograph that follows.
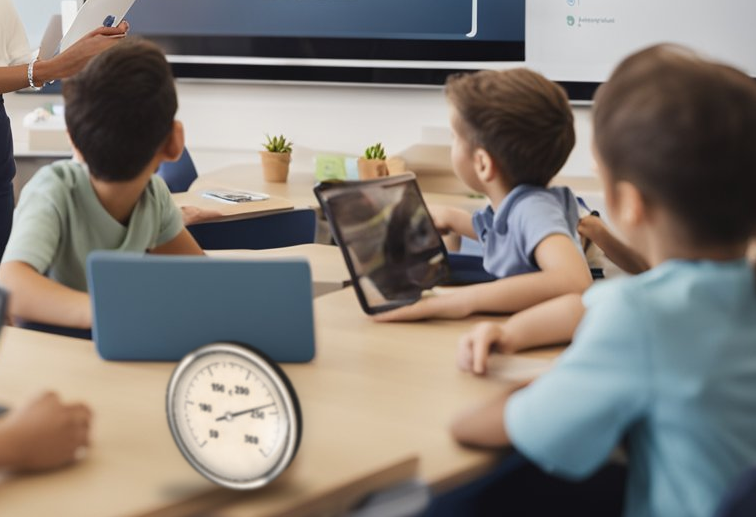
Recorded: 240 °C
